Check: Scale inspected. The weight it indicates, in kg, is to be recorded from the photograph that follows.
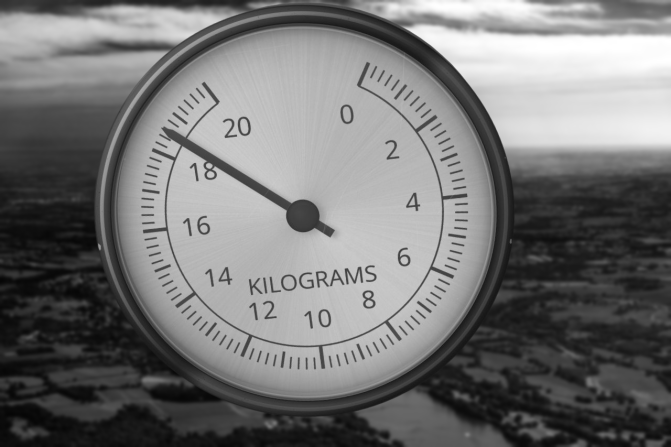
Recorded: 18.6 kg
